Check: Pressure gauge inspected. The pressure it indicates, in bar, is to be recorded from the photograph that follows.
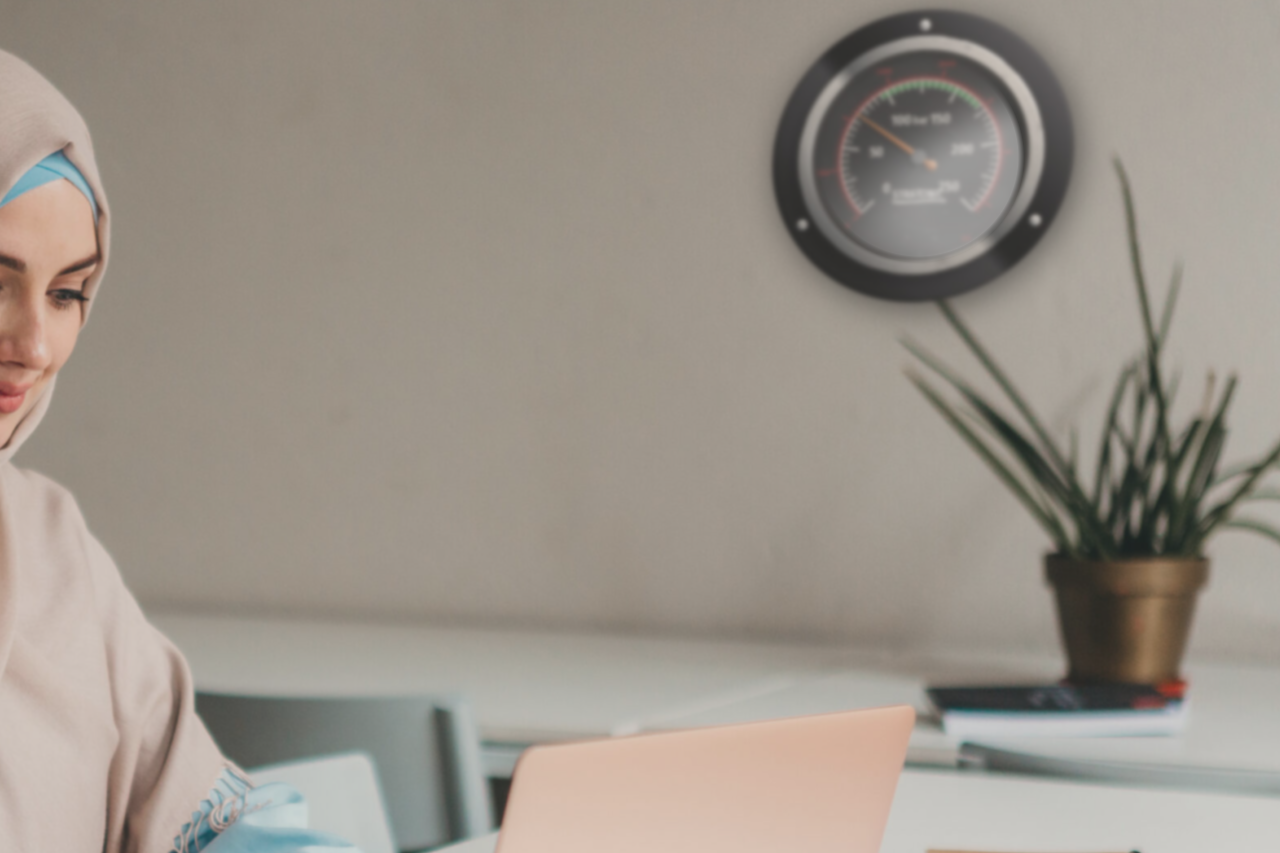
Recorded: 75 bar
